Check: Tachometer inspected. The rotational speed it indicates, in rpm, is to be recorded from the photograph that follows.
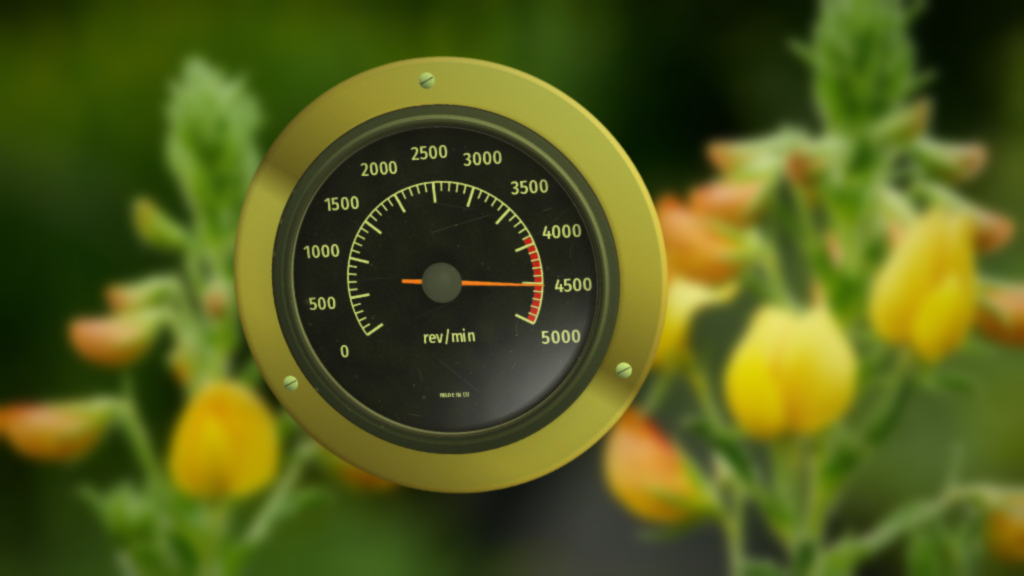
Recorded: 4500 rpm
